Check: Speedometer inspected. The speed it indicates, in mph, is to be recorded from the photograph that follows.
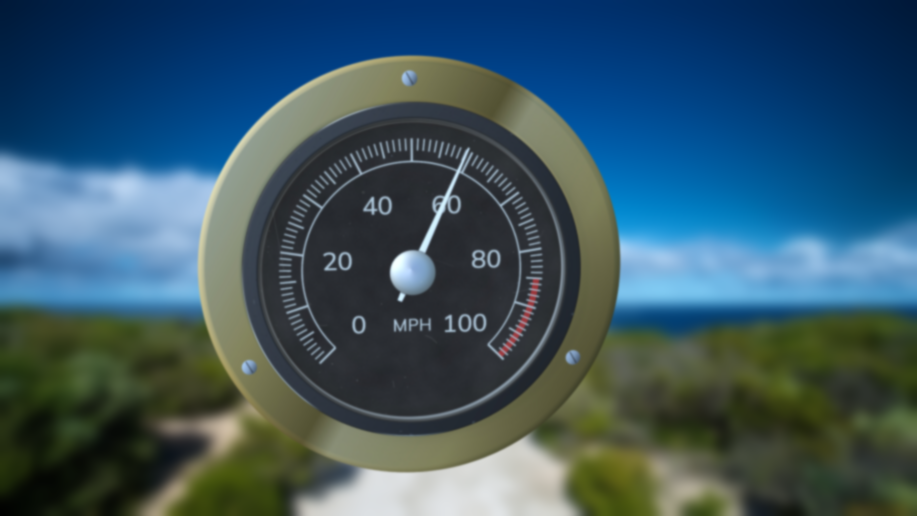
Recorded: 59 mph
